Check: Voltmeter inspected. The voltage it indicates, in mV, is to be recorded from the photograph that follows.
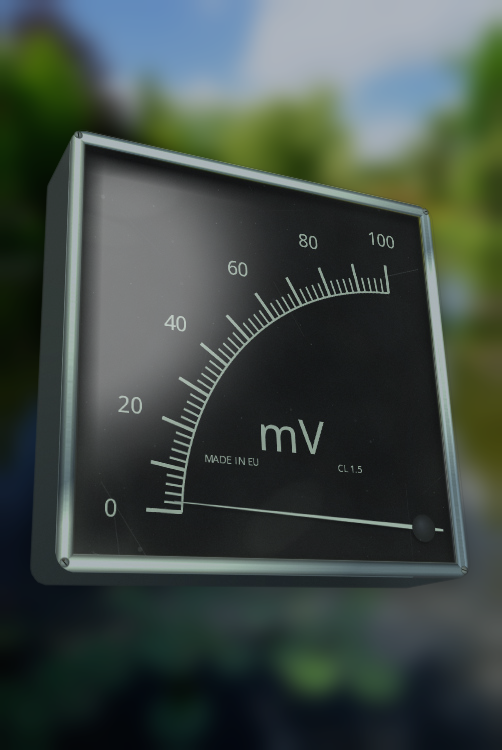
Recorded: 2 mV
